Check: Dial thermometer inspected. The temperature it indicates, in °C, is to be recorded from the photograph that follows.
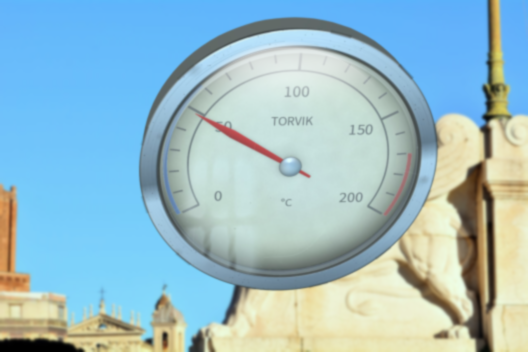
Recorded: 50 °C
